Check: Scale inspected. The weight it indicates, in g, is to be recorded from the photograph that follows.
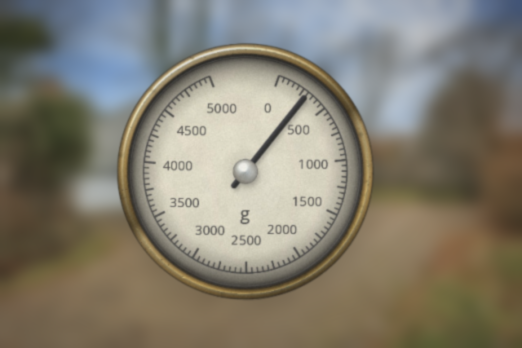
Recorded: 300 g
